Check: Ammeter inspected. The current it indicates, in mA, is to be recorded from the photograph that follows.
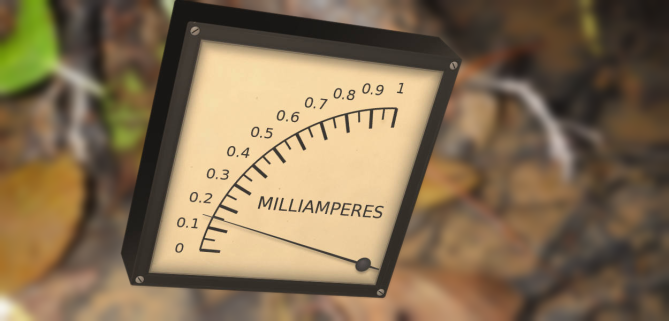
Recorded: 0.15 mA
